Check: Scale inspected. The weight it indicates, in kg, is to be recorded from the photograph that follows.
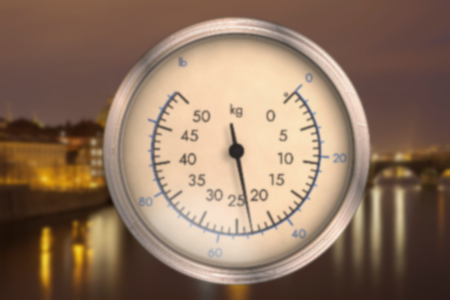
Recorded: 23 kg
